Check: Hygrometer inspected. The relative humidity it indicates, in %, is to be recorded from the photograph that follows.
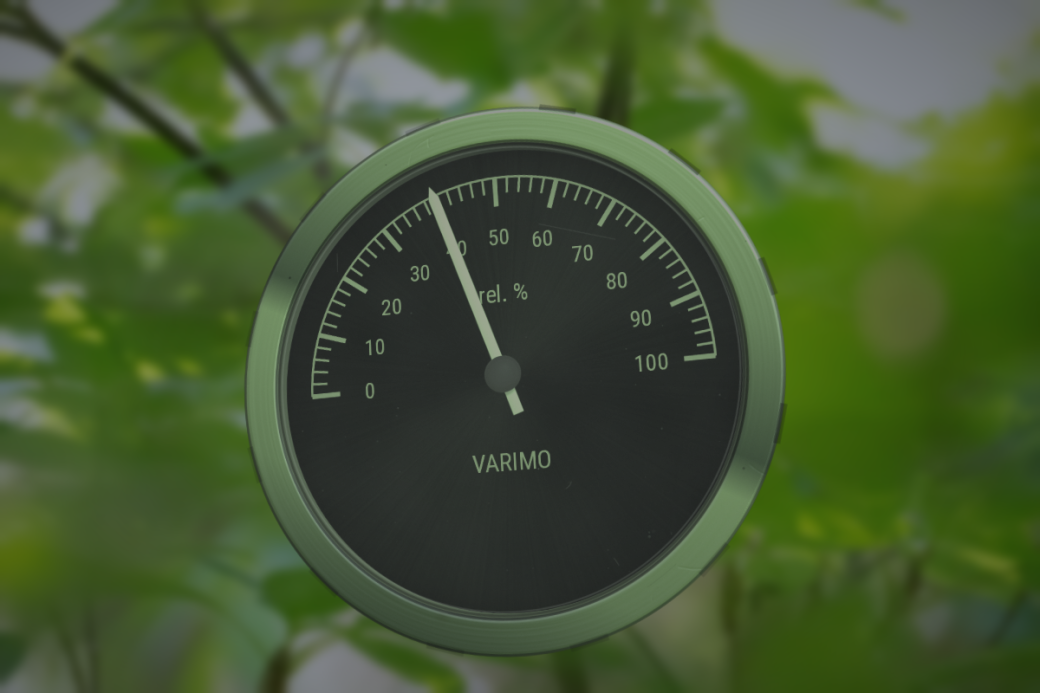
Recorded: 40 %
